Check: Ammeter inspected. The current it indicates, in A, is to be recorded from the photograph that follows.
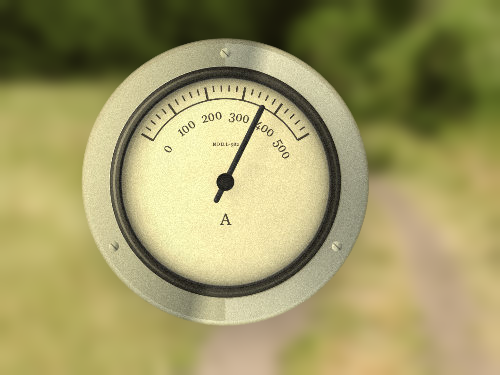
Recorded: 360 A
